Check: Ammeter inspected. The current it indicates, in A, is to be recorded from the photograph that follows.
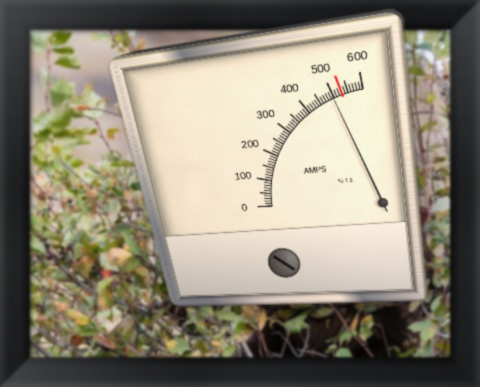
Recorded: 500 A
